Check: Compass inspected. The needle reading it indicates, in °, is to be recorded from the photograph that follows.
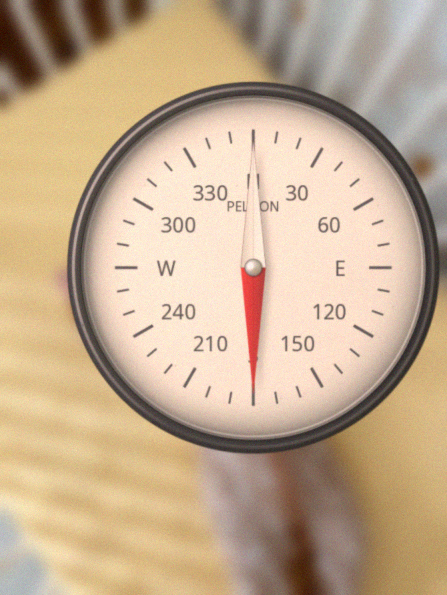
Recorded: 180 °
